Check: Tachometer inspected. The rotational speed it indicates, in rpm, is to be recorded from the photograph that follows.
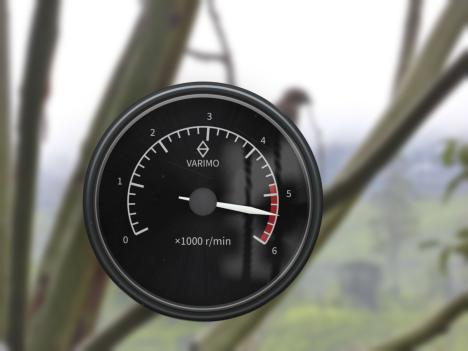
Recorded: 5400 rpm
